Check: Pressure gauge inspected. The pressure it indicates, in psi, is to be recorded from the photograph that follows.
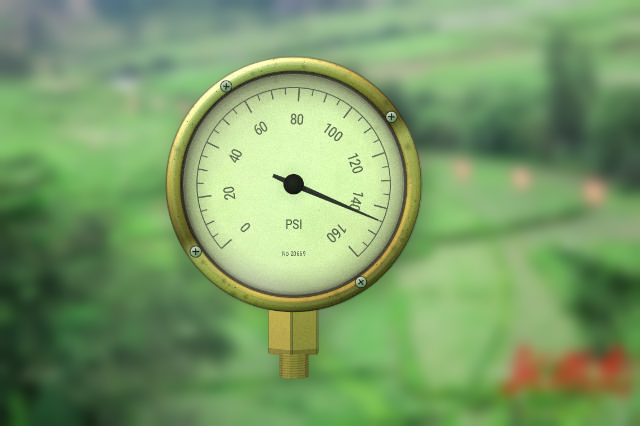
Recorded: 145 psi
